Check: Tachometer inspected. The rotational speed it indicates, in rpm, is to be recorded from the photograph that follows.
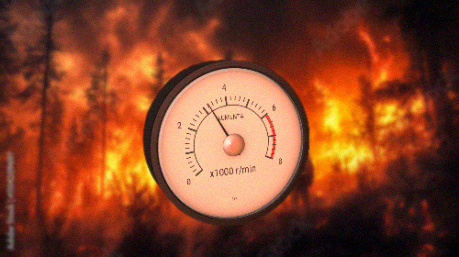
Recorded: 3200 rpm
